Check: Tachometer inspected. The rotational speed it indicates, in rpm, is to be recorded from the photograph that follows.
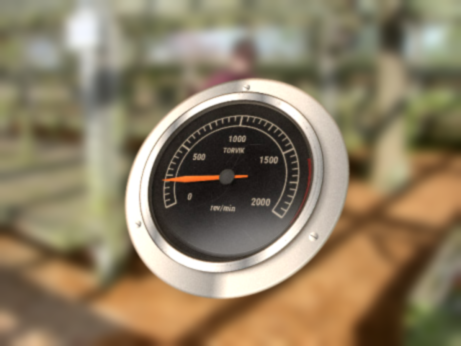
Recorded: 200 rpm
